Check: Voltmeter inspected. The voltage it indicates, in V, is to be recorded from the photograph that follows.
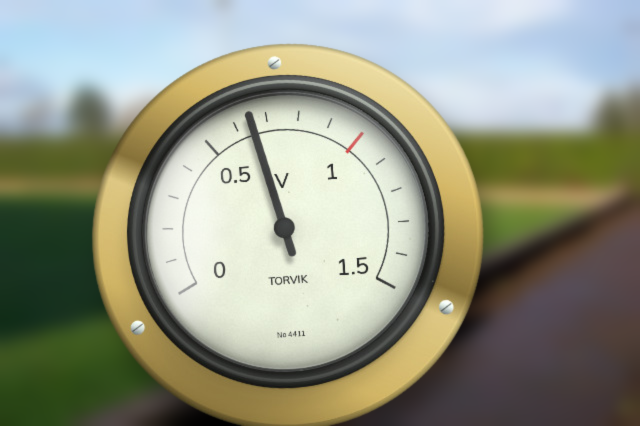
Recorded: 0.65 V
